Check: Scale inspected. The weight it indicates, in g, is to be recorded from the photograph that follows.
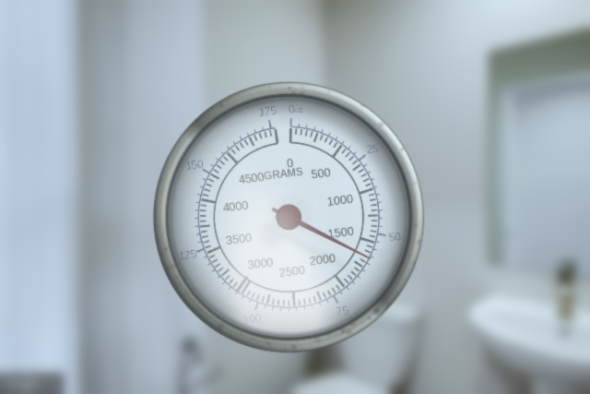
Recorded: 1650 g
